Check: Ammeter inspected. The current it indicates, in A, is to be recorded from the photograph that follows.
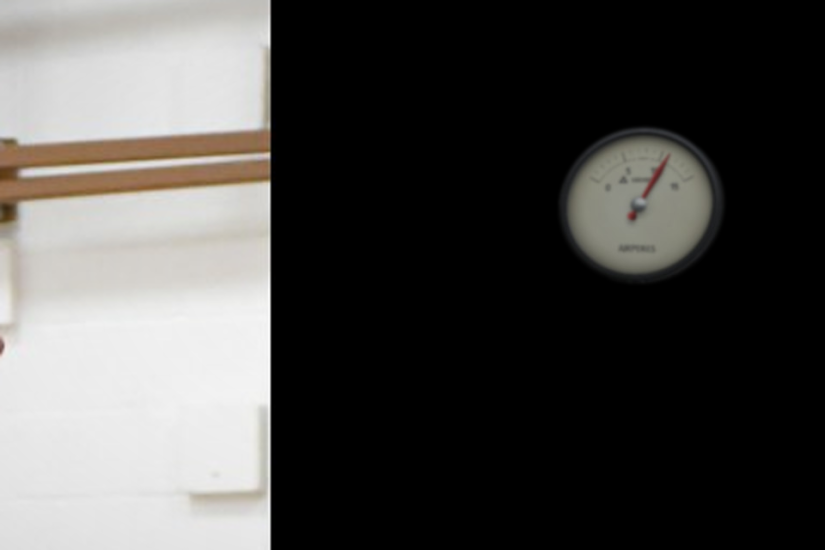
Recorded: 11 A
